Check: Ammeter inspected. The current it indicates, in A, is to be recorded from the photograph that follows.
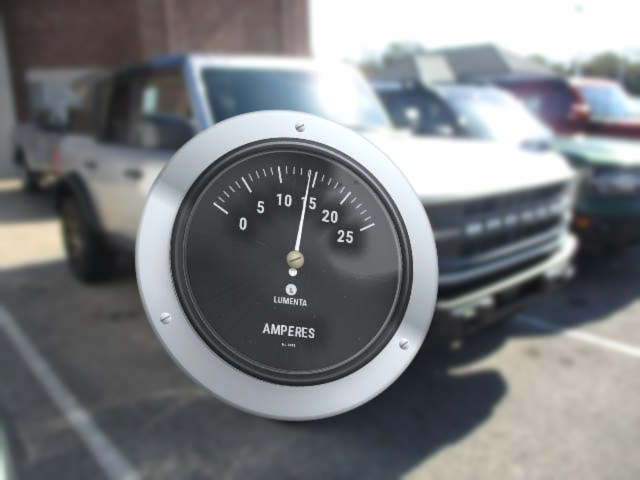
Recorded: 14 A
